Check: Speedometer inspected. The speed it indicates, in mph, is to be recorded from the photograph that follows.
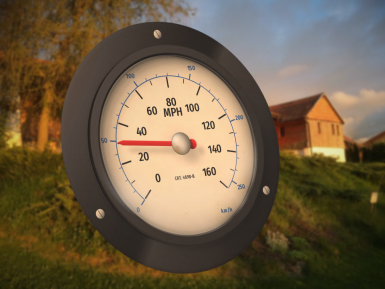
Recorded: 30 mph
